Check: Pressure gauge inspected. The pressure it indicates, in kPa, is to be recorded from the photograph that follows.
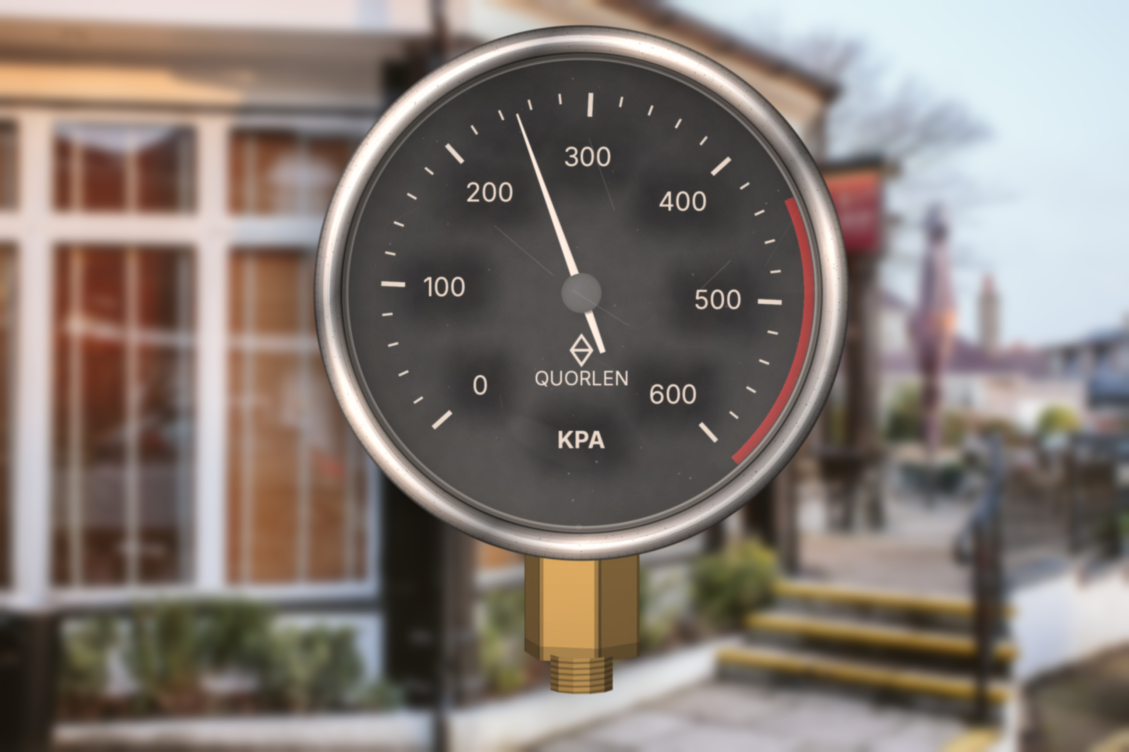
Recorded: 250 kPa
